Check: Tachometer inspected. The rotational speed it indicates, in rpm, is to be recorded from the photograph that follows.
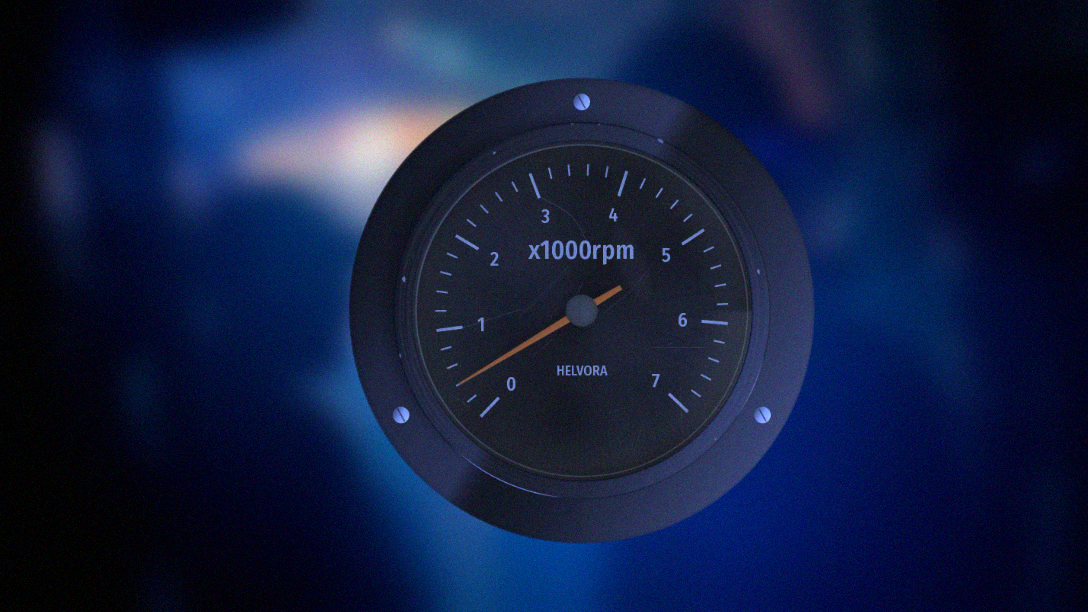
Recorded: 400 rpm
